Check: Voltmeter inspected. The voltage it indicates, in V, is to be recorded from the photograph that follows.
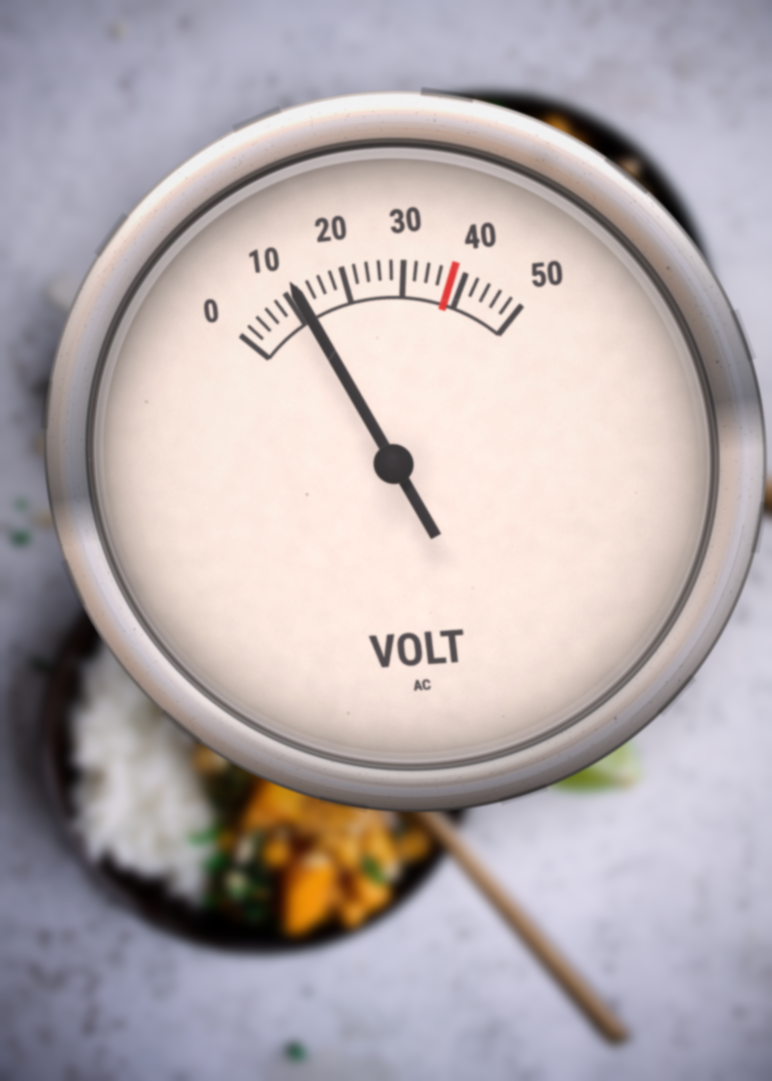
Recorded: 12 V
